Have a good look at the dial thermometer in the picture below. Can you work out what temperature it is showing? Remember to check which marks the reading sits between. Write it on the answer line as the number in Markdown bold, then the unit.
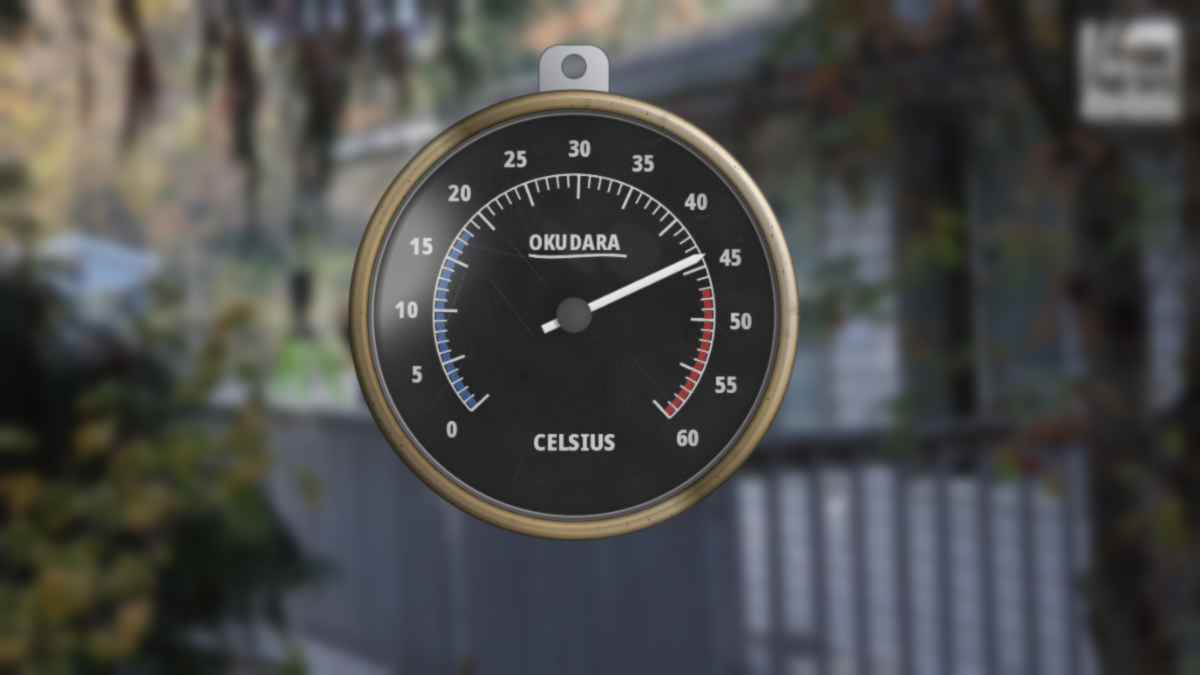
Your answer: **44** °C
